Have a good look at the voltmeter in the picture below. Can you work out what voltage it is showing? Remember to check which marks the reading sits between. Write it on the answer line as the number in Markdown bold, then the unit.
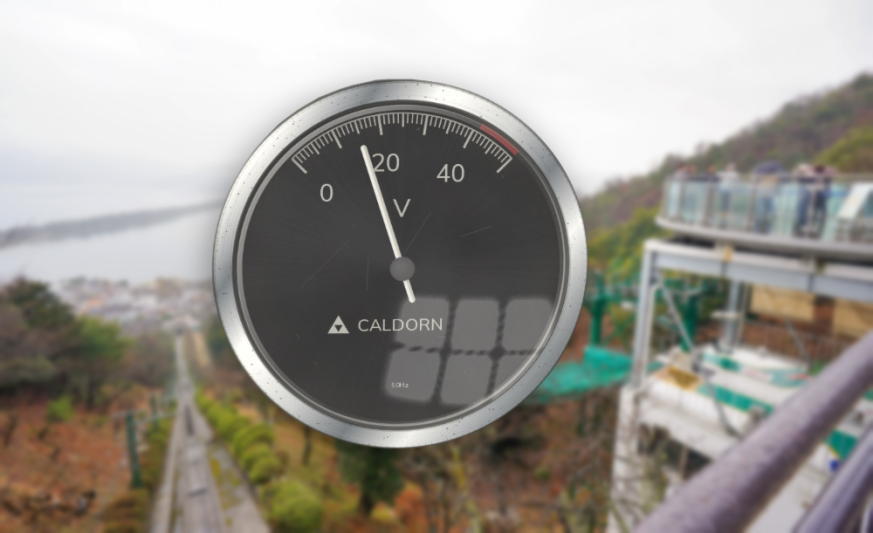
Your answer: **15** V
